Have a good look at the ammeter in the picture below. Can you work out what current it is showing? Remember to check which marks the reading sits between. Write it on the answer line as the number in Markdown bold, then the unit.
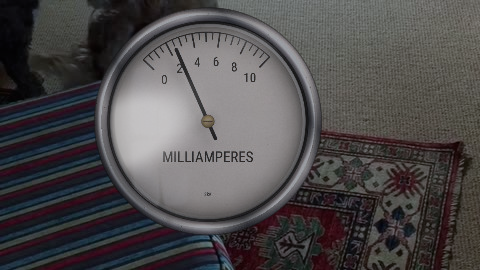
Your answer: **2.5** mA
